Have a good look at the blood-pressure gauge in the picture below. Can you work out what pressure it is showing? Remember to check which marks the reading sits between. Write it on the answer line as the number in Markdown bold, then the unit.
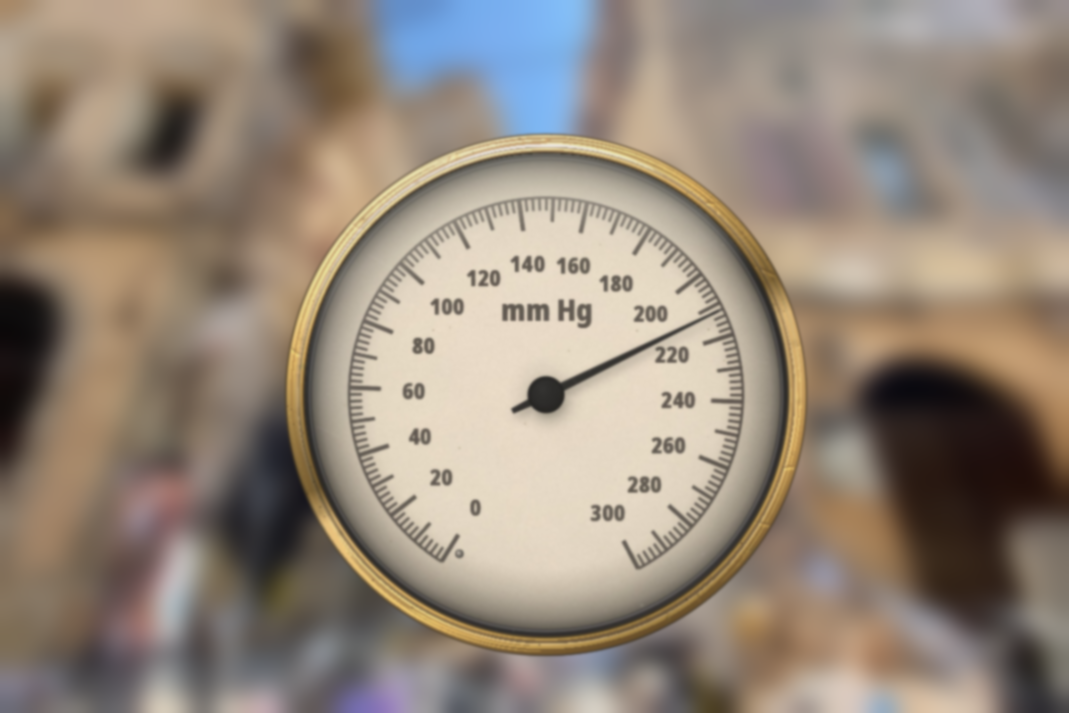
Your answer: **212** mmHg
